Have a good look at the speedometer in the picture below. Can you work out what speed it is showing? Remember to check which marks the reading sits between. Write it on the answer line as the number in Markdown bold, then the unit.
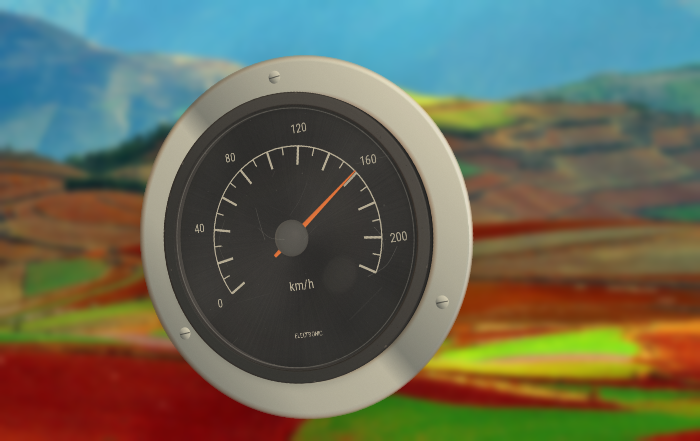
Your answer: **160** km/h
